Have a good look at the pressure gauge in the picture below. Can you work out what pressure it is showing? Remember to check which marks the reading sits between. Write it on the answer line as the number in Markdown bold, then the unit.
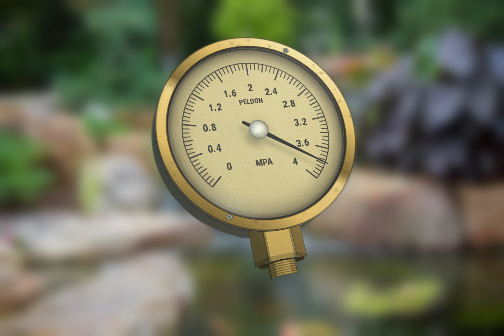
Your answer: **3.8** MPa
